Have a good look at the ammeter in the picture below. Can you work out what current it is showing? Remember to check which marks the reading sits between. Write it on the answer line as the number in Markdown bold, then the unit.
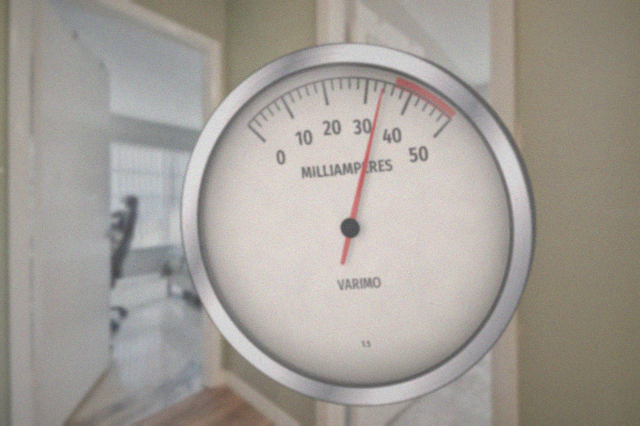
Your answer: **34** mA
